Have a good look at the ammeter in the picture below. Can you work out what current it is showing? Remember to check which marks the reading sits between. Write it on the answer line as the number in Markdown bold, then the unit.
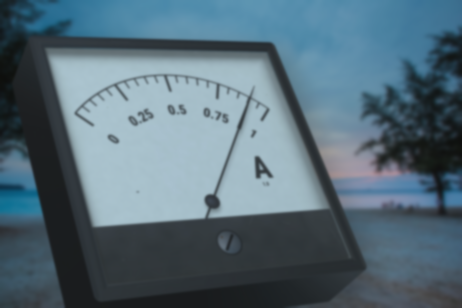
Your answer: **0.9** A
